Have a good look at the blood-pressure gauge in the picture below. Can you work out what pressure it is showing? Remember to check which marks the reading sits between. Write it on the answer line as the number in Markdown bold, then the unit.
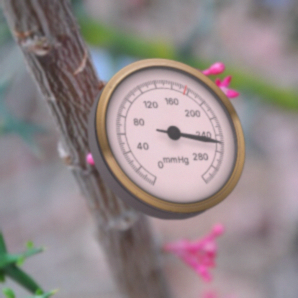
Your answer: **250** mmHg
